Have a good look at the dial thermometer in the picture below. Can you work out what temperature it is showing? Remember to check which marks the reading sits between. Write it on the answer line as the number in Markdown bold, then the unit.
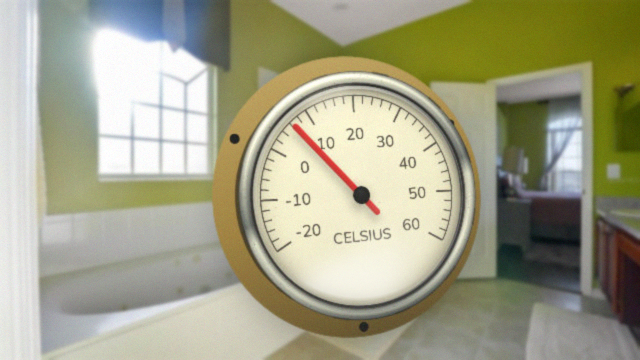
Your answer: **6** °C
